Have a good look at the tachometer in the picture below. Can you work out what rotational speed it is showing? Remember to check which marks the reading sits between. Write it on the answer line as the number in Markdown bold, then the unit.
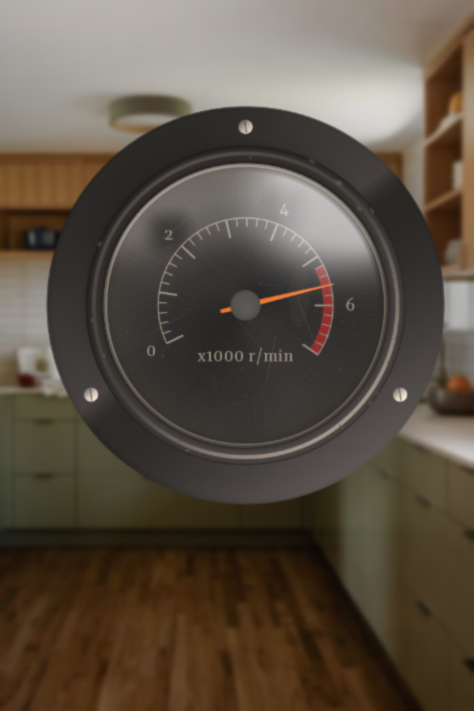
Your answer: **5600** rpm
